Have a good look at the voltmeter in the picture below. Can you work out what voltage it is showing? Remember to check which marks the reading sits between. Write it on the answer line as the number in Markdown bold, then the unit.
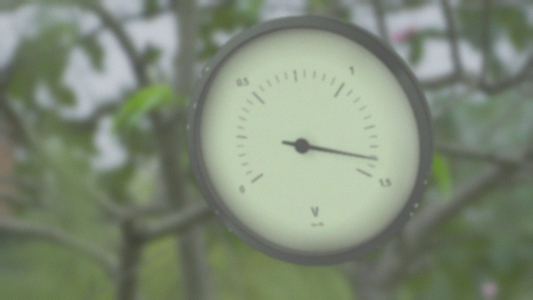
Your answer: **1.4** V
